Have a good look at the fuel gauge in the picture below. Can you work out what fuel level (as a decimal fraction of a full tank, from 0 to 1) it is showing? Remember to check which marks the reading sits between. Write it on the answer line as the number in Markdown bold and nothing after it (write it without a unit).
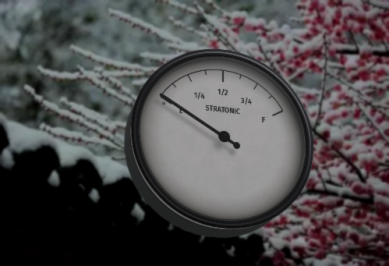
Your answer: **0**
